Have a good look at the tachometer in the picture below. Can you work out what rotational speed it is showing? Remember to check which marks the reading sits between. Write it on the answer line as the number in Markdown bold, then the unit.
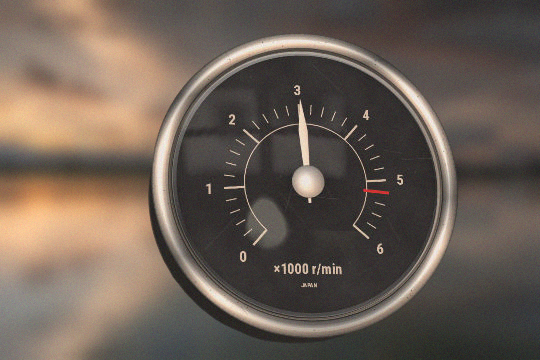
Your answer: **3000** rpm
